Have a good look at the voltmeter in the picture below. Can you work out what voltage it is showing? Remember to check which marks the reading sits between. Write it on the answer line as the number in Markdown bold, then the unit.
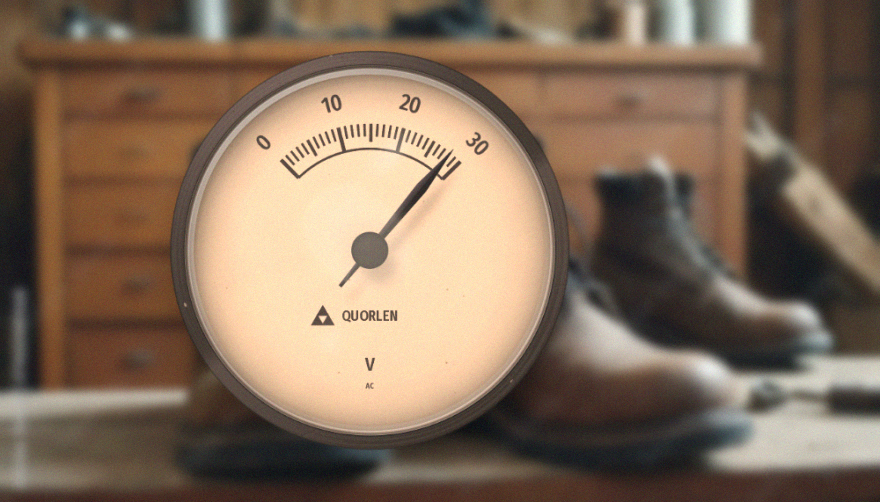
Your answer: **28** V
